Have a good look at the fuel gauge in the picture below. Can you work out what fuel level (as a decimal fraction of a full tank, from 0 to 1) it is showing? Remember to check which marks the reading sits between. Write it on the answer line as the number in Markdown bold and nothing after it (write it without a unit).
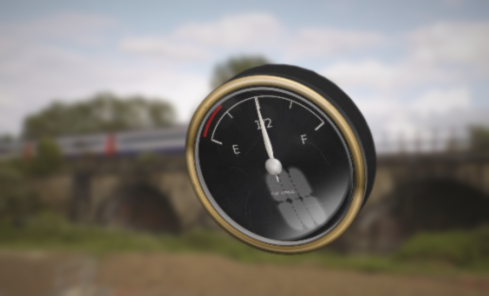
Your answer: **0.5**
